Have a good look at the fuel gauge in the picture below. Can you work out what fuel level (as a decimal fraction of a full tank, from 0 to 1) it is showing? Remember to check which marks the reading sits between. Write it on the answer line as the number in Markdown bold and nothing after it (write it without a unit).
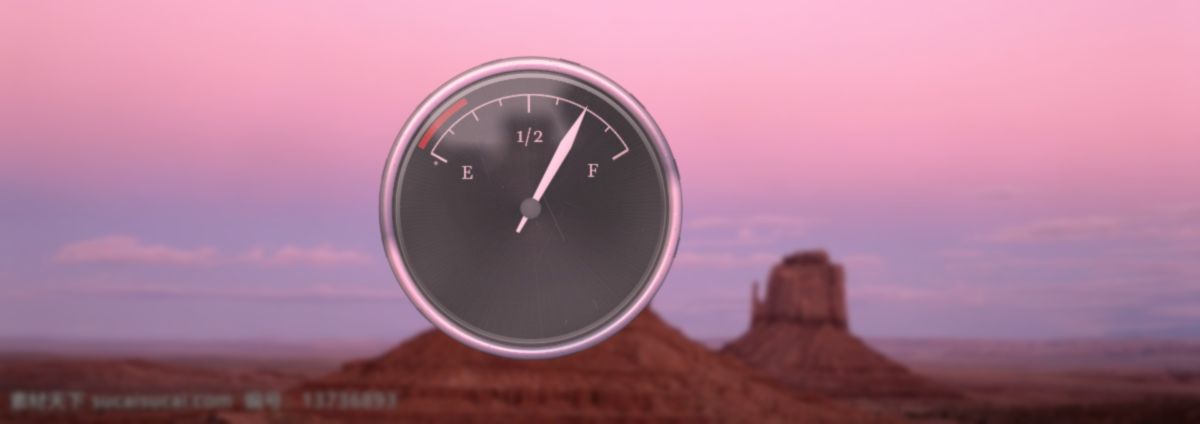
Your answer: **0.75**
